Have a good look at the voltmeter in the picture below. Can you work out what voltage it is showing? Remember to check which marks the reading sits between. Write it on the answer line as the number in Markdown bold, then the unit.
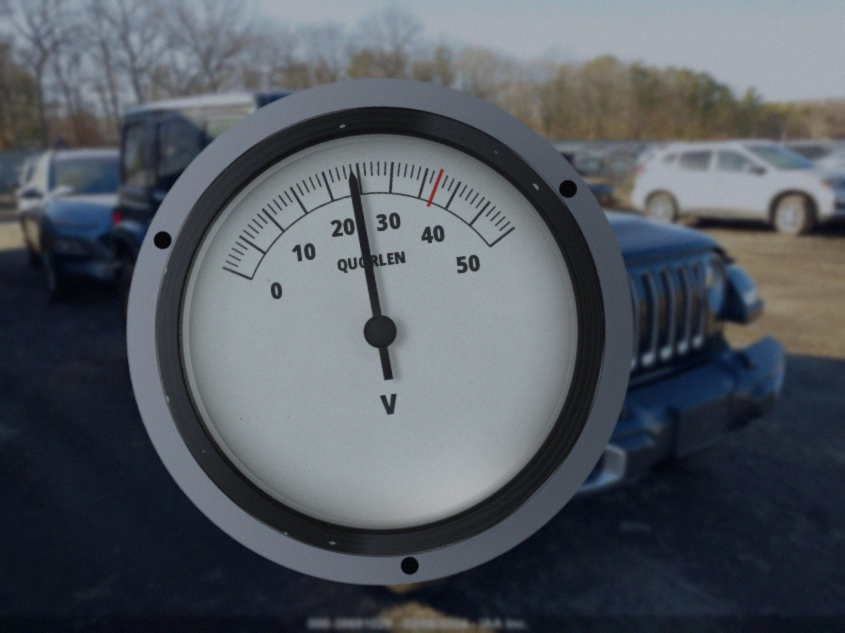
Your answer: **24** V
